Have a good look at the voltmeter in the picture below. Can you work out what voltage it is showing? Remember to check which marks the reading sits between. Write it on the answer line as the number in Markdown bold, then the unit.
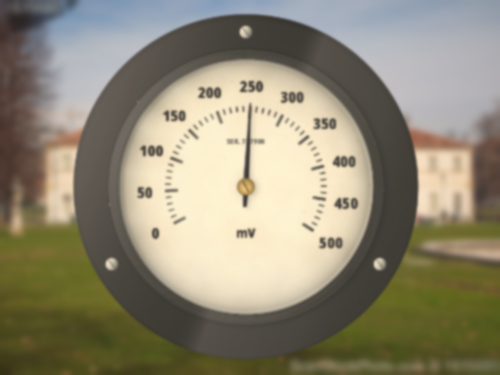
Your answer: **250** mV
